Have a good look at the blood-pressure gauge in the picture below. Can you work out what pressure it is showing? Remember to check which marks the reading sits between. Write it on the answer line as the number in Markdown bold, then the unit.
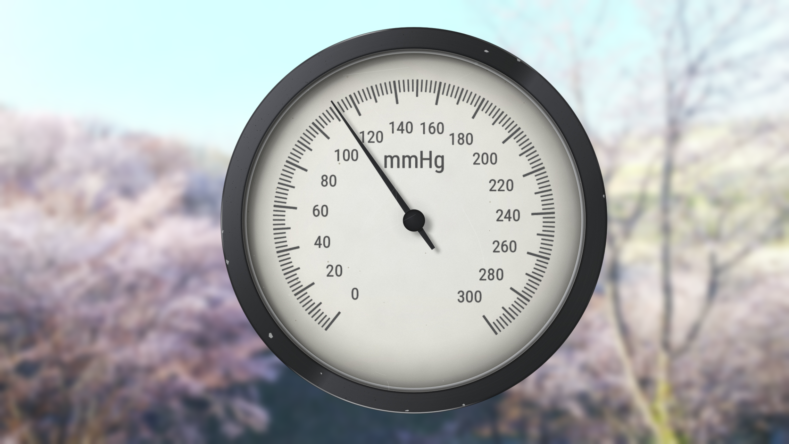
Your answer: **112** mmHg
